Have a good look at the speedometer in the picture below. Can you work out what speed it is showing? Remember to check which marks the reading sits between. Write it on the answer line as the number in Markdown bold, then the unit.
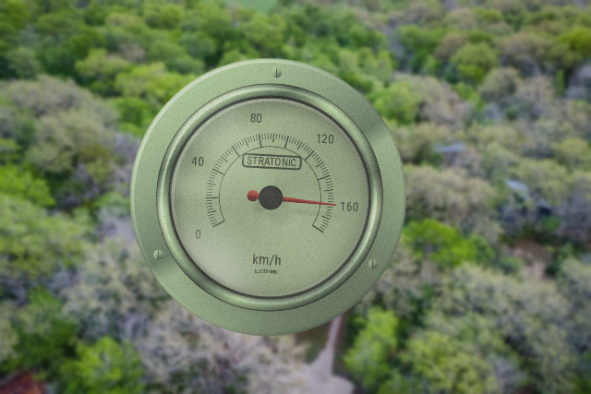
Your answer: **160** km/h
